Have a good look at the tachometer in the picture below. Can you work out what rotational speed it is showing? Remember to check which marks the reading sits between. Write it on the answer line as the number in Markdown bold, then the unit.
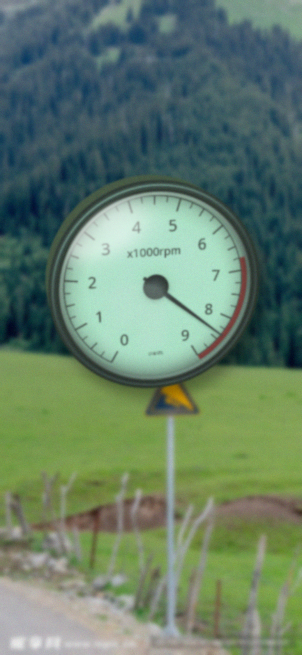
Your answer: **8375** rpm
